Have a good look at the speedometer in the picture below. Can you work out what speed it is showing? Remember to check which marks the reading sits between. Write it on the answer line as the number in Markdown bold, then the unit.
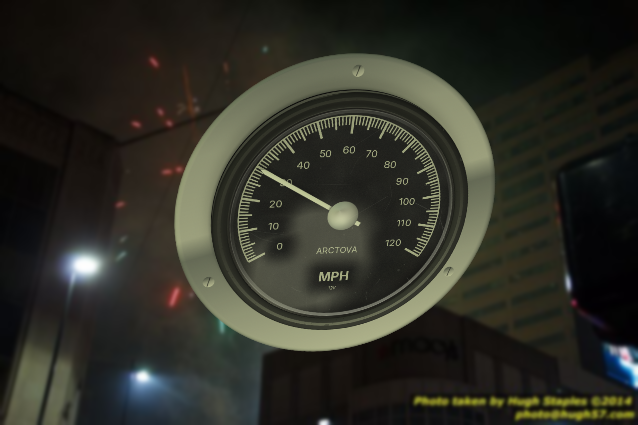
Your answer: **30** mph
